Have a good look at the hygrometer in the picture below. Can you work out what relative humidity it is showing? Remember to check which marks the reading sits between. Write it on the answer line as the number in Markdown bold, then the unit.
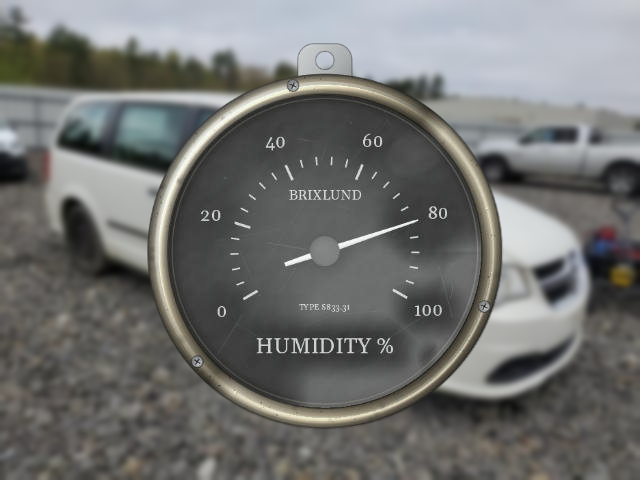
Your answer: **80** %
